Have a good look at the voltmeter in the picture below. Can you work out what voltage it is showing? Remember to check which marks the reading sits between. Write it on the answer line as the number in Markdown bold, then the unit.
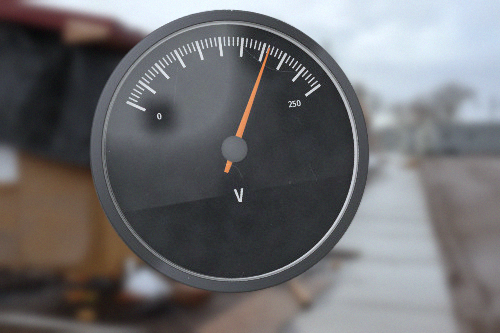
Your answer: **180** V
